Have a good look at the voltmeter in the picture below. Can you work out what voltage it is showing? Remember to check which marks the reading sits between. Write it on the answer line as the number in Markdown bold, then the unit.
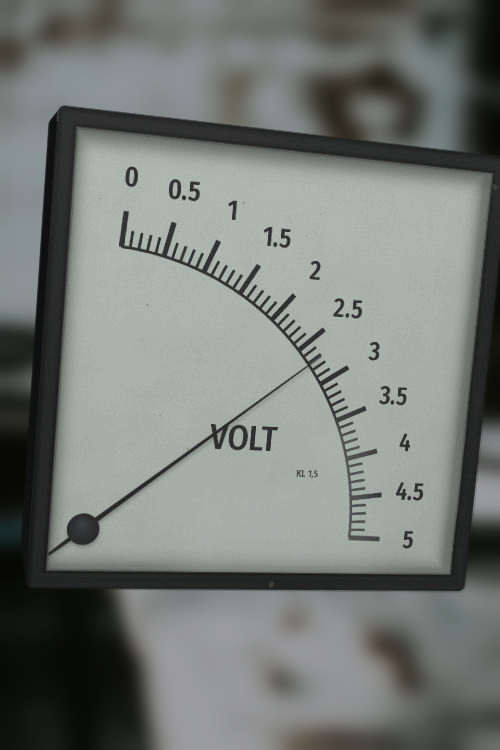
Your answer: **2.7** V
